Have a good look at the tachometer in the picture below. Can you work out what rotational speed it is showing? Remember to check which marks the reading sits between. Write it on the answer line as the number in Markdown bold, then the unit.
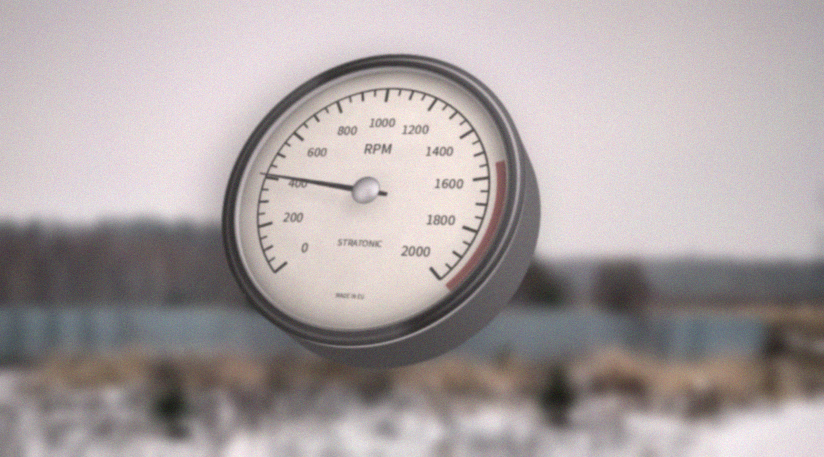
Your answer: **400** rpm
